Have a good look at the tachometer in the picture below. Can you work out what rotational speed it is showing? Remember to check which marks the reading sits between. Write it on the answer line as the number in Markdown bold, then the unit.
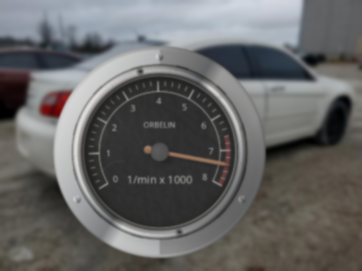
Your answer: **7400** rpm
